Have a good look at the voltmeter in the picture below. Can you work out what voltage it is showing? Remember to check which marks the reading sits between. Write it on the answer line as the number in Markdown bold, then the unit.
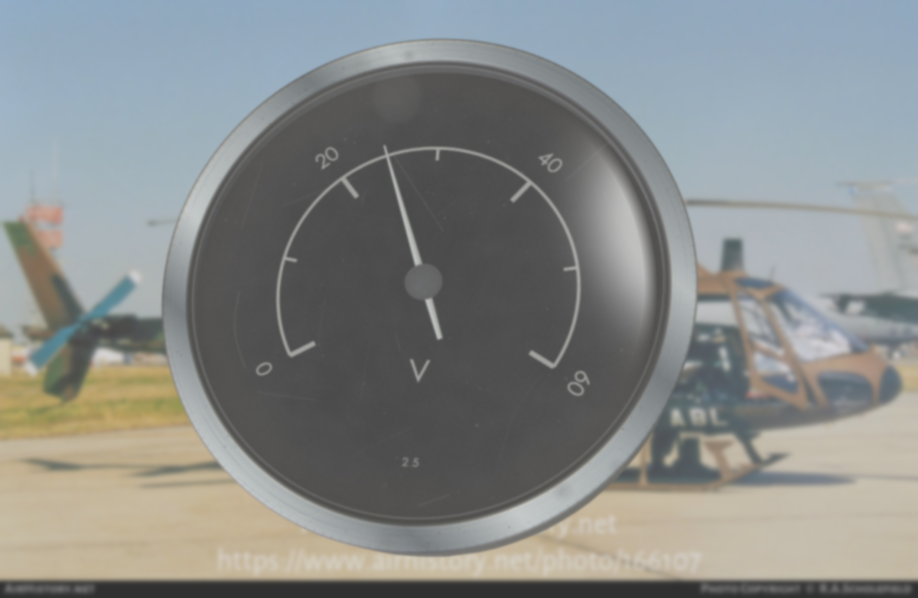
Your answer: **25** V
